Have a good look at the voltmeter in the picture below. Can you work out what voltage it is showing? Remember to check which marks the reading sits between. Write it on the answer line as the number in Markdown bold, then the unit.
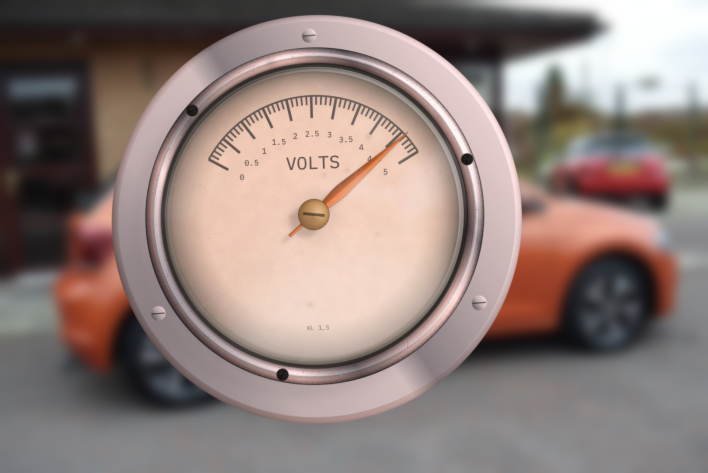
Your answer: **4.6** V
